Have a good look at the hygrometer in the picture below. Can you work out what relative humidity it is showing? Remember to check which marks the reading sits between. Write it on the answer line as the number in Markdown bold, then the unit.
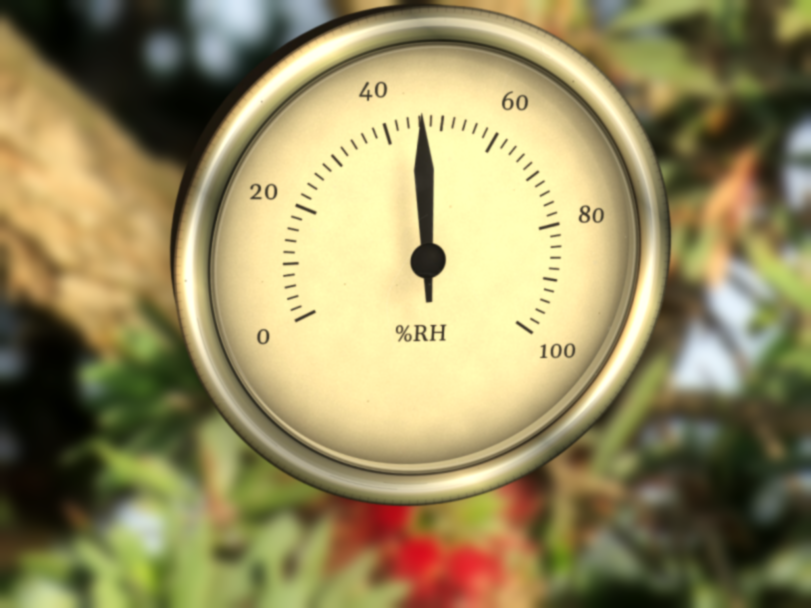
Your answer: **46** %
